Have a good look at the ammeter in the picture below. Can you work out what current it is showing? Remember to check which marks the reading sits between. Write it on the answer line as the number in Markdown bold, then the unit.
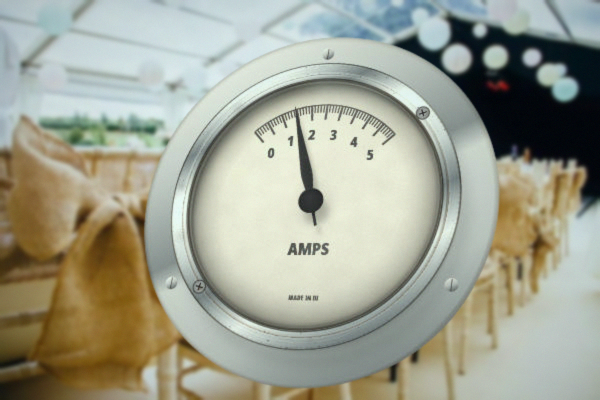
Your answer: **1.5** A
